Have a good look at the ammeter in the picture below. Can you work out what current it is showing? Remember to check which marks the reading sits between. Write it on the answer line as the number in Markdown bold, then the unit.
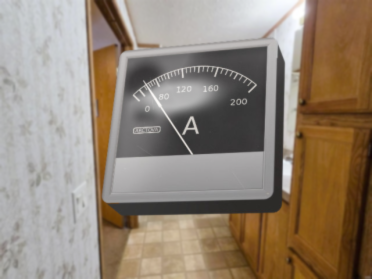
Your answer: **60** A
